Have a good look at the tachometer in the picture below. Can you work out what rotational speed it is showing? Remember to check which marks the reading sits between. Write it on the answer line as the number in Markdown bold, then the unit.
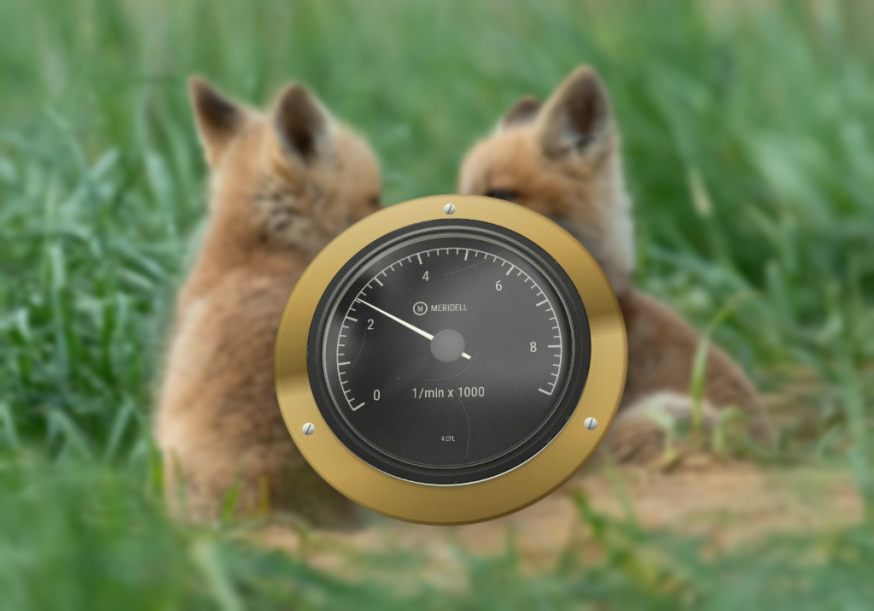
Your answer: **2400** rpm
